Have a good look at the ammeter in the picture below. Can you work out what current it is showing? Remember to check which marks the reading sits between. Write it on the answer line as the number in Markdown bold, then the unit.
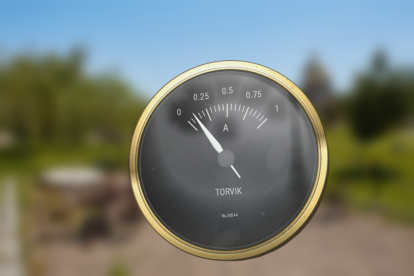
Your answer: **0.1** A
